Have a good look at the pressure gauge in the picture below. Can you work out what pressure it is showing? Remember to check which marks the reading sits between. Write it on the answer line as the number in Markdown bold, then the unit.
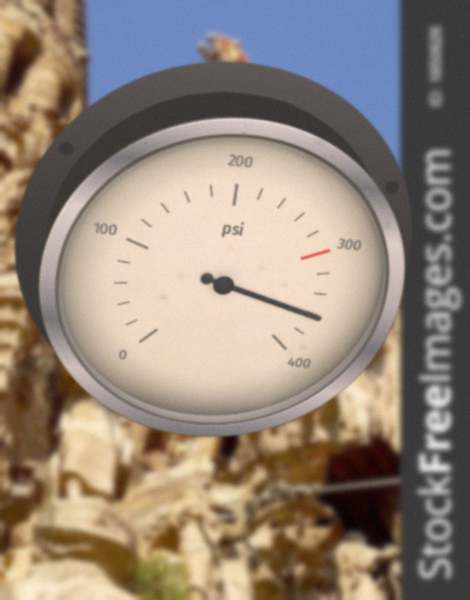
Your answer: **360** psi
